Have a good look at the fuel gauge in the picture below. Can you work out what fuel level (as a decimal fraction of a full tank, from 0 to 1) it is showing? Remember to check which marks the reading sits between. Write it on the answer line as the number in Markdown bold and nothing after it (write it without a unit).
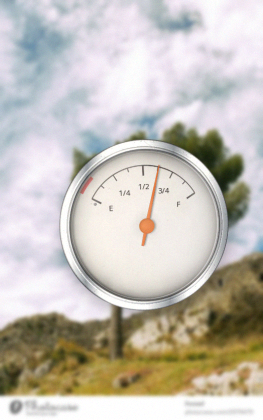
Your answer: **0.625**
